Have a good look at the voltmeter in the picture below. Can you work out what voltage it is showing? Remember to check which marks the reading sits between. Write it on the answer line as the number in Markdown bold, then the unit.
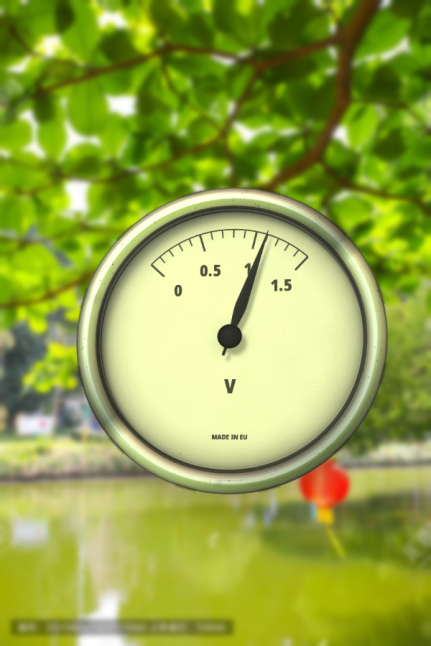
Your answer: **1.1** V
